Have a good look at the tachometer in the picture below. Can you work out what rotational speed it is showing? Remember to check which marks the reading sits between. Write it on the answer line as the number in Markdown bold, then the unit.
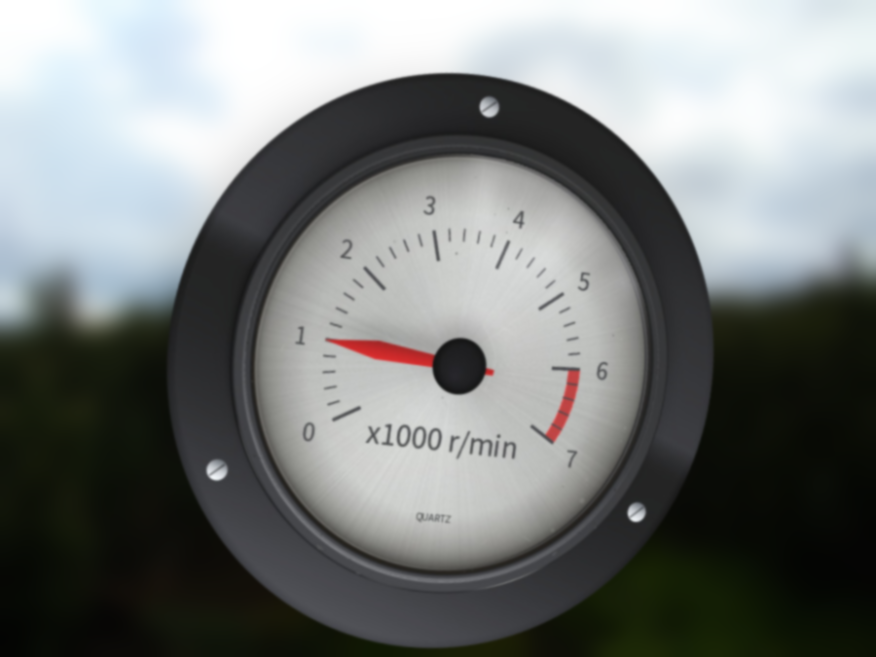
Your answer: **1000** rpm
